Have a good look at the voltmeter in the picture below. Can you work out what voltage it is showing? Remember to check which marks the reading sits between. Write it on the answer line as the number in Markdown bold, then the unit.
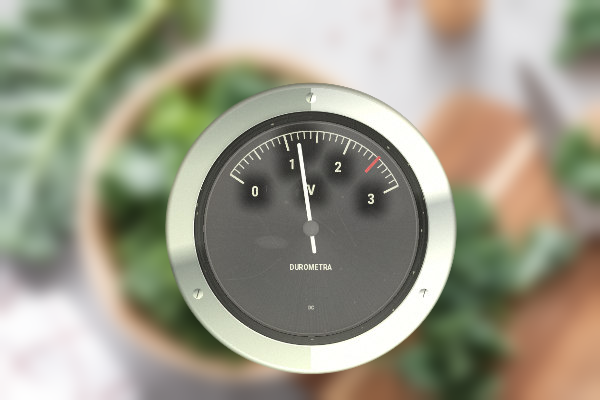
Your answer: **1.2** V
